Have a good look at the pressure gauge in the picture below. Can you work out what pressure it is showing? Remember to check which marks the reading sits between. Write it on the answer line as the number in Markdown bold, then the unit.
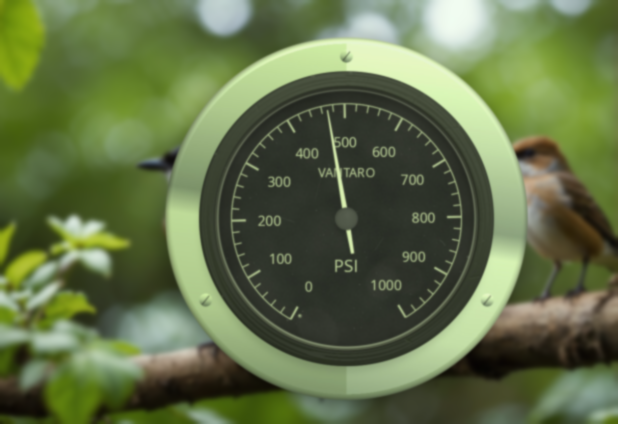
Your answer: **470** psi
